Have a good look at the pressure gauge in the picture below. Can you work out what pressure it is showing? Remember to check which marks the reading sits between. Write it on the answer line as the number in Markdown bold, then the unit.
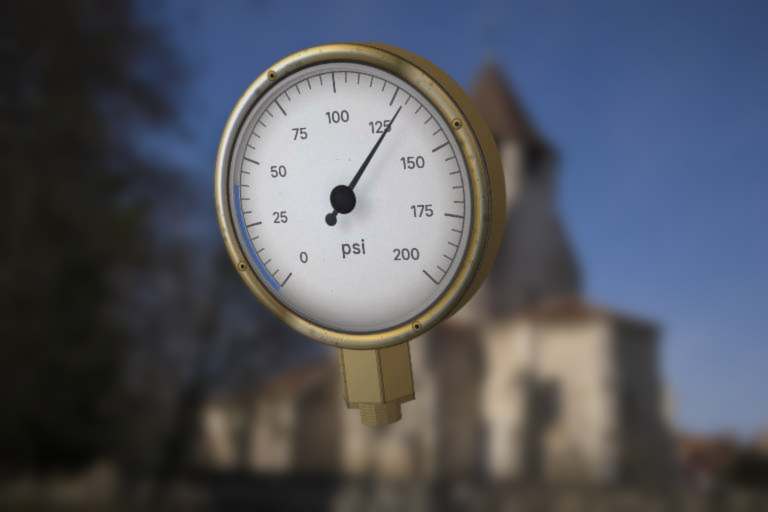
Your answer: **130** psi
